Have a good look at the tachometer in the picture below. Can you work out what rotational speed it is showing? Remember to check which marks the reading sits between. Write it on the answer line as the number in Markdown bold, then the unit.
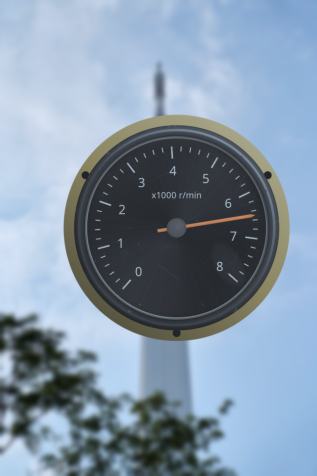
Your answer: **6500** rpm
